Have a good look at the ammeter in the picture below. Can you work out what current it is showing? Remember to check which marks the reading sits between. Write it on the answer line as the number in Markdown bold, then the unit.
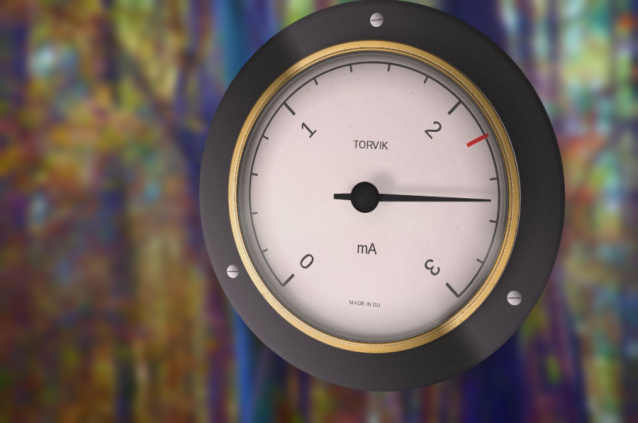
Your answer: **2.5** mA
